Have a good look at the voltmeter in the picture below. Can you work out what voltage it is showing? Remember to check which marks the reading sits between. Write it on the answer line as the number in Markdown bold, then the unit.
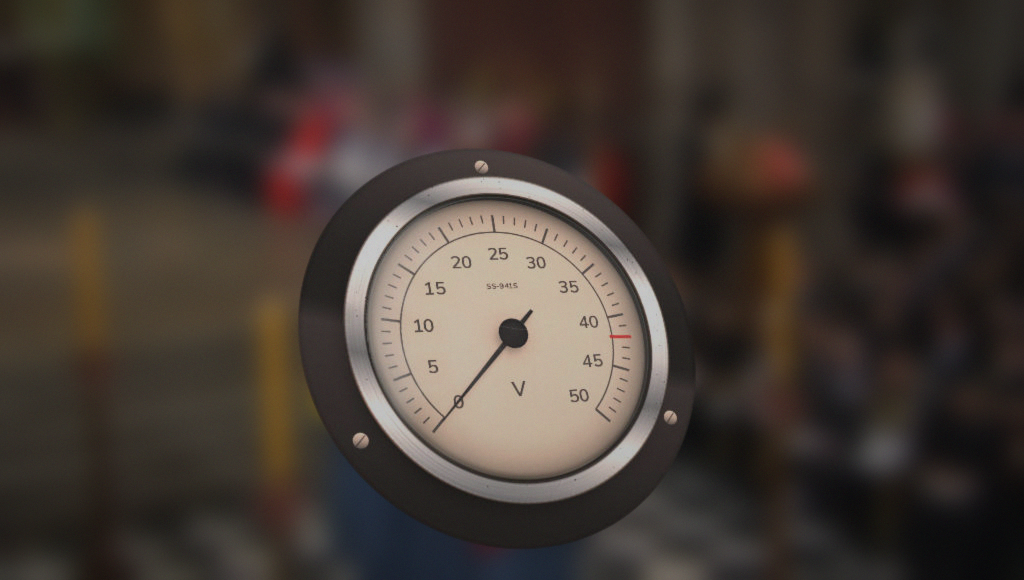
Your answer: **0** V
